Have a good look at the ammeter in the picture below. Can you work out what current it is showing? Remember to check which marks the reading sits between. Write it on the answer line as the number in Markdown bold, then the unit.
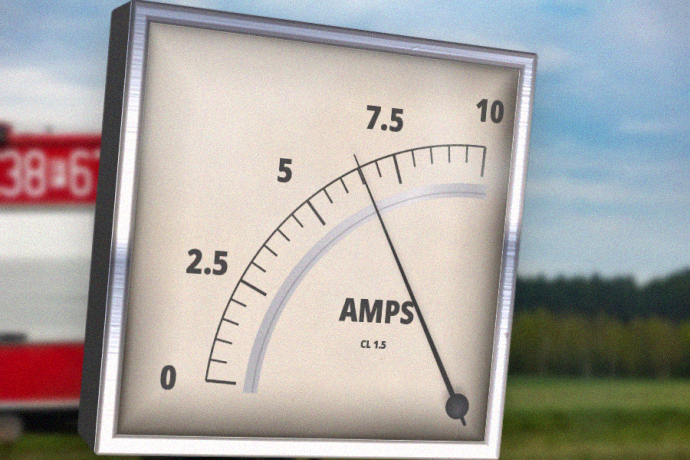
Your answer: **6.5** A
